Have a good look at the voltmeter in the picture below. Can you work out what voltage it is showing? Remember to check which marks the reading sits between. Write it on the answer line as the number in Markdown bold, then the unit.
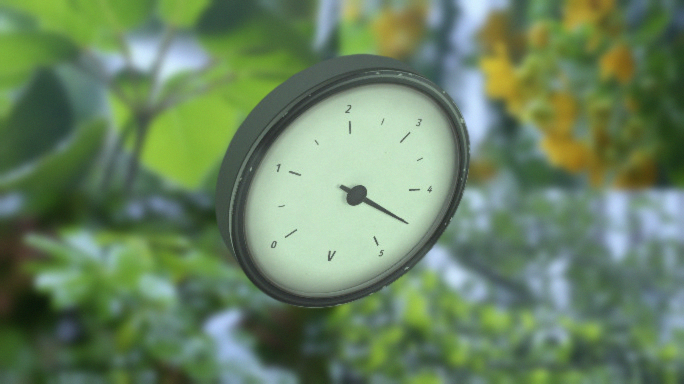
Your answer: **4.5** V
